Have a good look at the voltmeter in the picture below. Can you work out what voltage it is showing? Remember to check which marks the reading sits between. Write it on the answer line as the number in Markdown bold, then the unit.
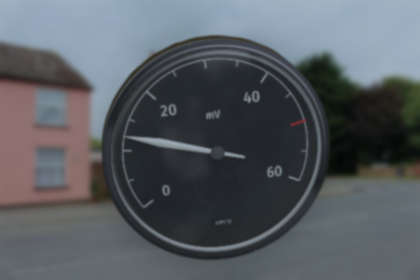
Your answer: **12.5** mV
